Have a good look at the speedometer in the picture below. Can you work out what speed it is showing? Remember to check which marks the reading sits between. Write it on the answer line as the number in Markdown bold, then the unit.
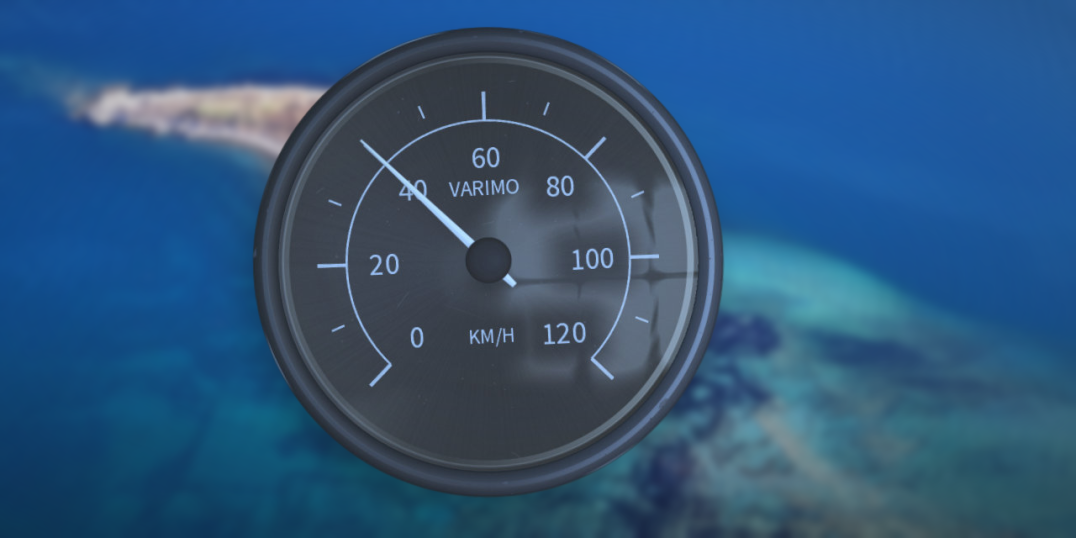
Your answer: **40** km/h
